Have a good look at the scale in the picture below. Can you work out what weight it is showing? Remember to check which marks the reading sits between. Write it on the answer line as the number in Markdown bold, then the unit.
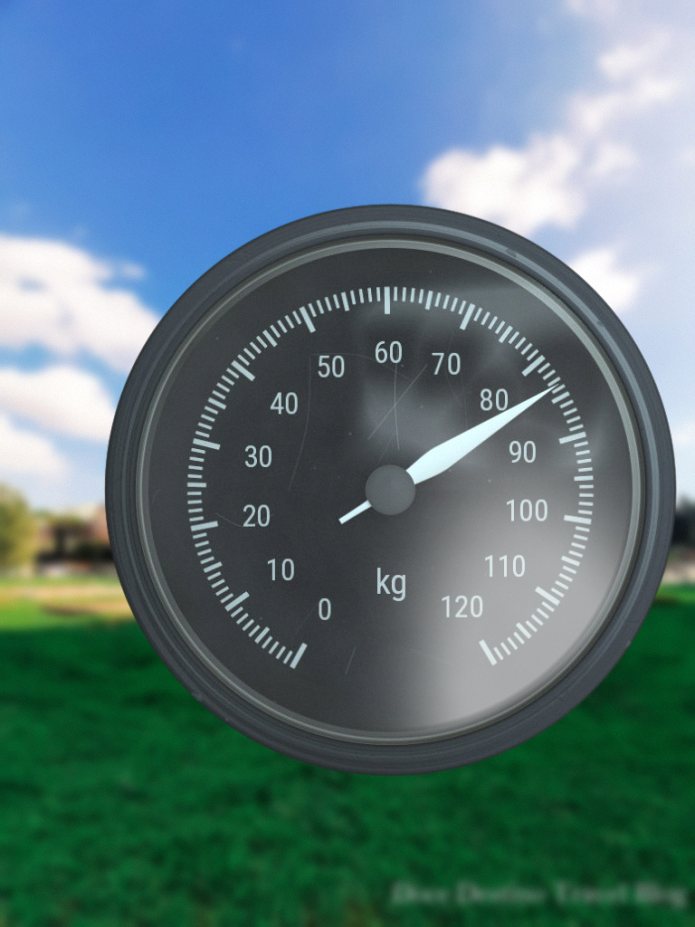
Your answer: **83.5** kg
